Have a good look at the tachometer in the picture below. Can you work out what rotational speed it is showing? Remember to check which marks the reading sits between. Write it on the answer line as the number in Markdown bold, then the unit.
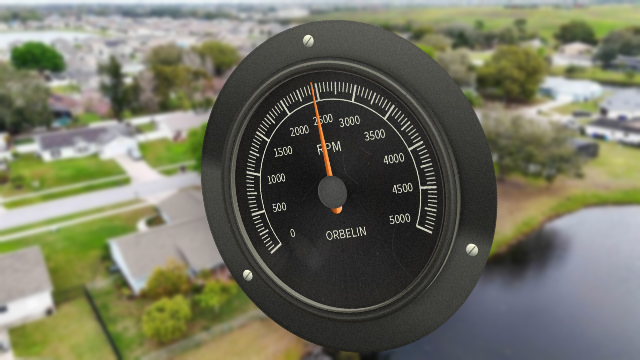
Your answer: **2500** rpm
